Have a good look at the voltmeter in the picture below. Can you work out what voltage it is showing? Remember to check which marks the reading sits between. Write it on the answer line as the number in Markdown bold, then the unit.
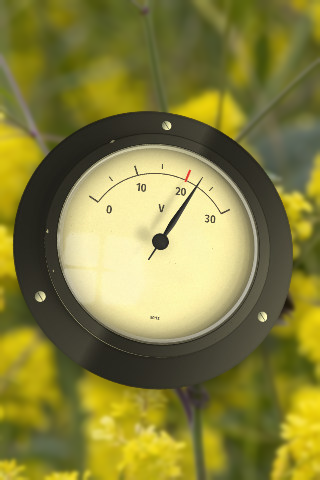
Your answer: **22.5** V
